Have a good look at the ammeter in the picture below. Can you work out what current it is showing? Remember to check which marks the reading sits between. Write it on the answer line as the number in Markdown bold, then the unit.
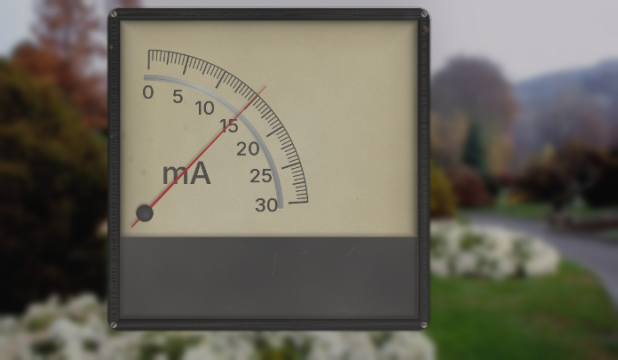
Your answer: **15** mA
